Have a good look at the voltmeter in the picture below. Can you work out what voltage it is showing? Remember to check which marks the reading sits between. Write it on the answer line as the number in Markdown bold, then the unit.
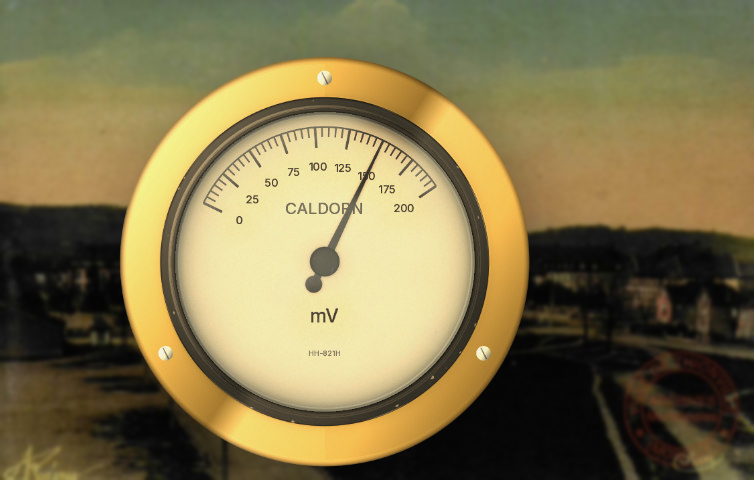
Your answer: **150** mV
